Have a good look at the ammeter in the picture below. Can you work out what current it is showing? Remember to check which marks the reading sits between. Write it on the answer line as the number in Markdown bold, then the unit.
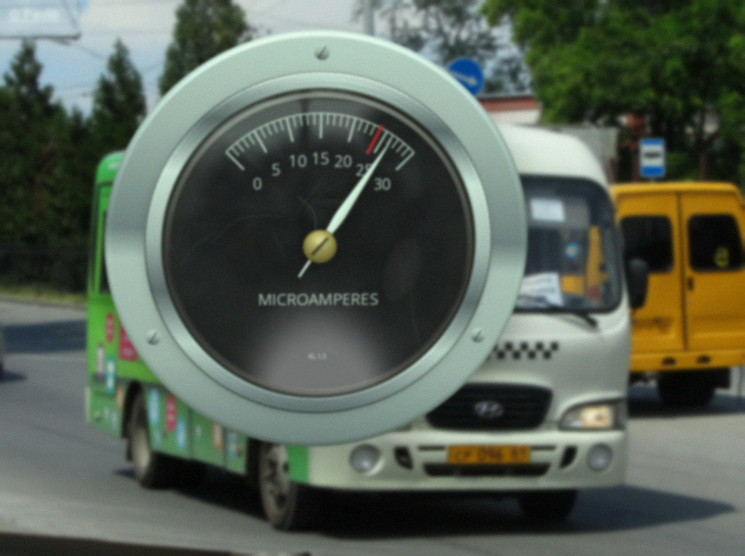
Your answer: **26** µA
